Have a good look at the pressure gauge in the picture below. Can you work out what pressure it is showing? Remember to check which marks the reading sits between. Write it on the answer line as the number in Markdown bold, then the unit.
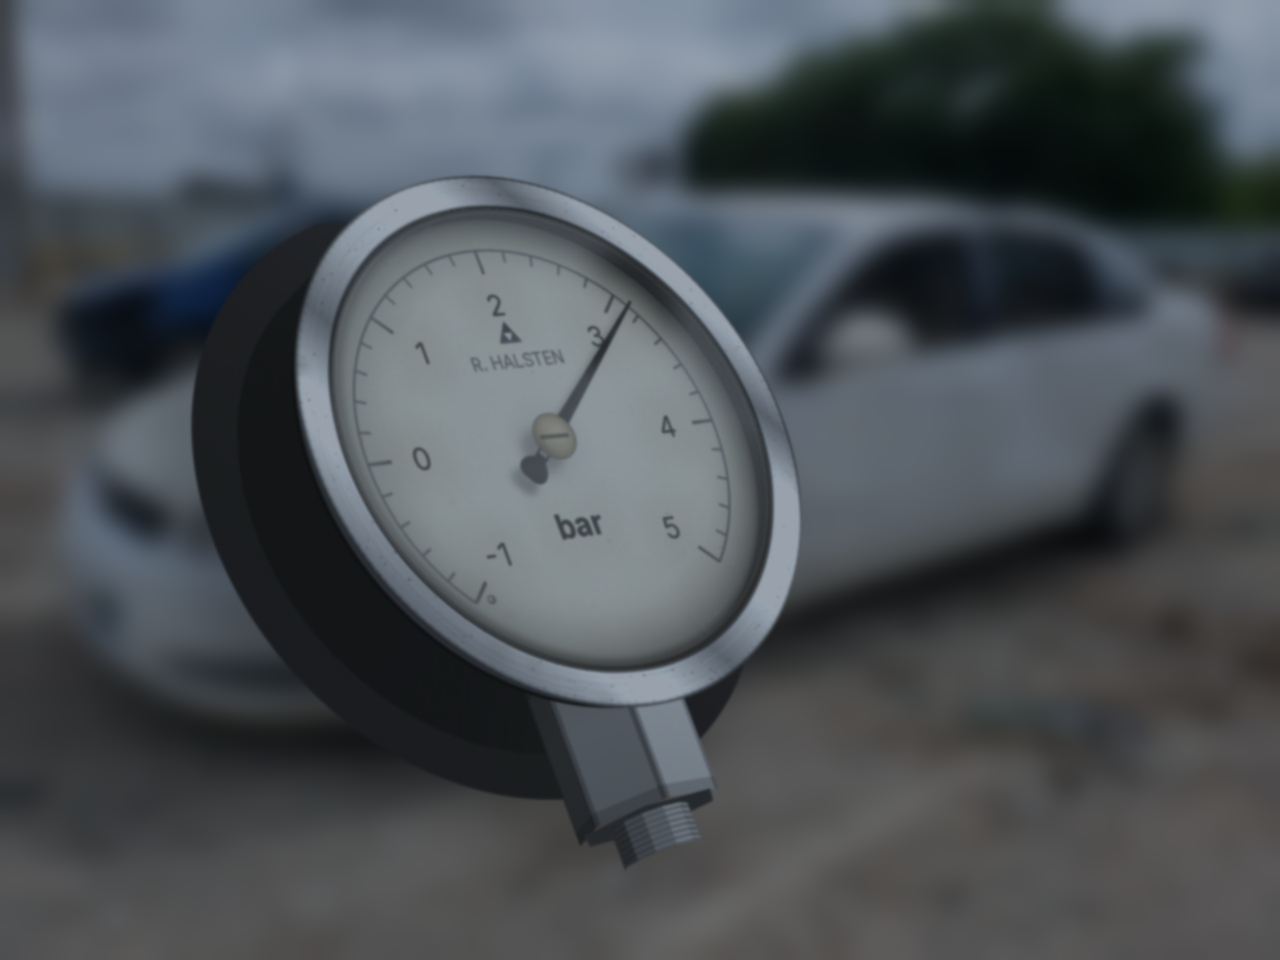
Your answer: **3.1** bar
